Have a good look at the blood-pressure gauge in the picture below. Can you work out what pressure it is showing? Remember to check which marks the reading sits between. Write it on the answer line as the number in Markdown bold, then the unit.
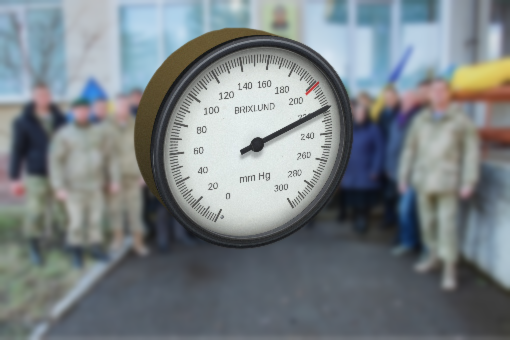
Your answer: **220** mmHg
